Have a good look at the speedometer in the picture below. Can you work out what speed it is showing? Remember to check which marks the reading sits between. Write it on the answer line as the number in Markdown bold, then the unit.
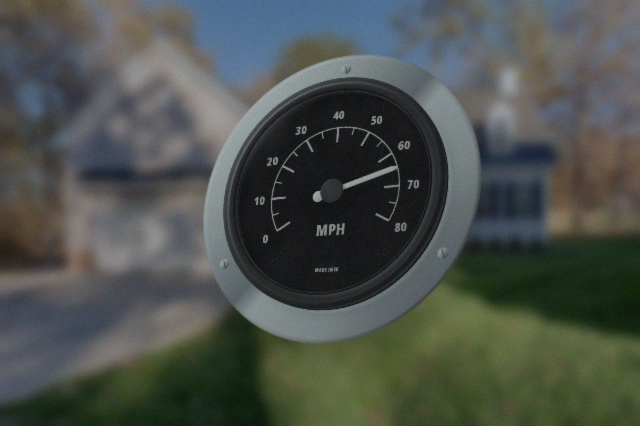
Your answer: **65** mph
